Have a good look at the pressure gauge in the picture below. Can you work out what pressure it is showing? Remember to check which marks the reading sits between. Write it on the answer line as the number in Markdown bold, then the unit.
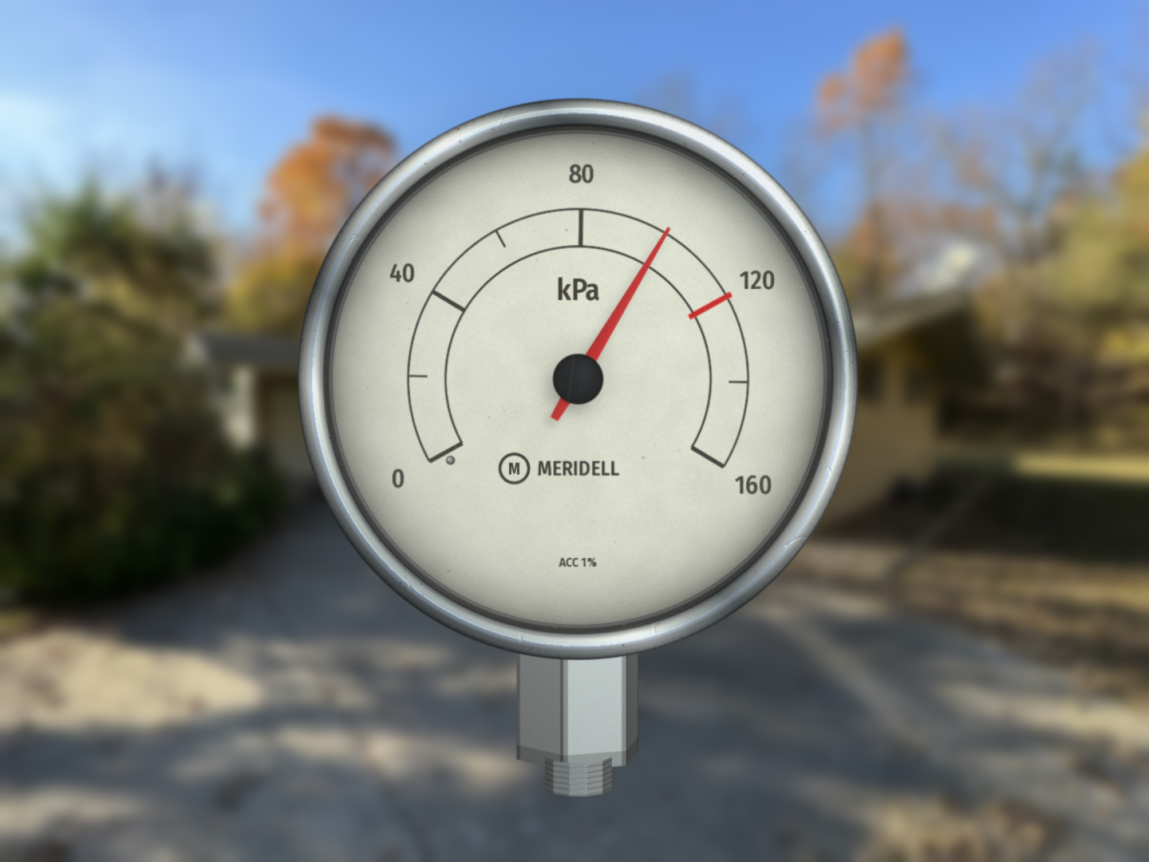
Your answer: **100** kPa
